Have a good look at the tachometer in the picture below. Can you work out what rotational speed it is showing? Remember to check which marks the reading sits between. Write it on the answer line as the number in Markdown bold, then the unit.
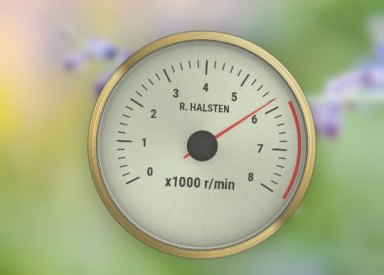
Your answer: **5800** rpm
